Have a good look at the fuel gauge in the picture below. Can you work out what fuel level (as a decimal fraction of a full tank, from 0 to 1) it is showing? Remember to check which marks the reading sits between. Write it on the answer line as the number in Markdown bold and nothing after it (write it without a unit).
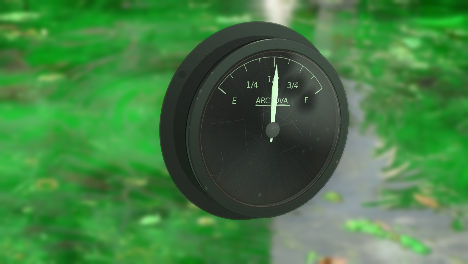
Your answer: **0.5**
